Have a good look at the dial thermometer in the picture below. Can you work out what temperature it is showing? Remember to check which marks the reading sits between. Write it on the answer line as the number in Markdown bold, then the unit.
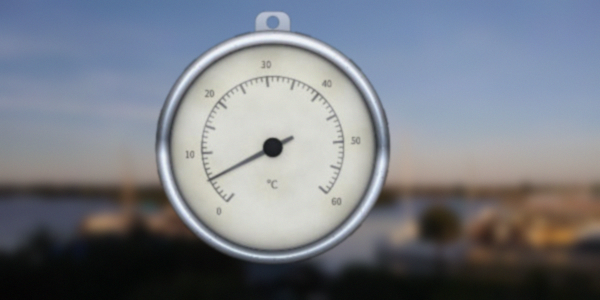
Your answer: **5** °C
